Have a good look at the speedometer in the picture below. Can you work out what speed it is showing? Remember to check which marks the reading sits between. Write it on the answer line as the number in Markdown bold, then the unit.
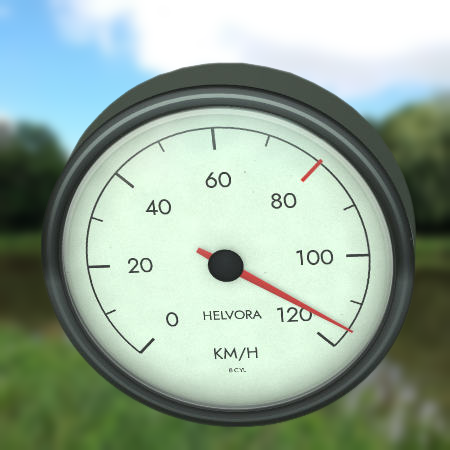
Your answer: **115** km/h
